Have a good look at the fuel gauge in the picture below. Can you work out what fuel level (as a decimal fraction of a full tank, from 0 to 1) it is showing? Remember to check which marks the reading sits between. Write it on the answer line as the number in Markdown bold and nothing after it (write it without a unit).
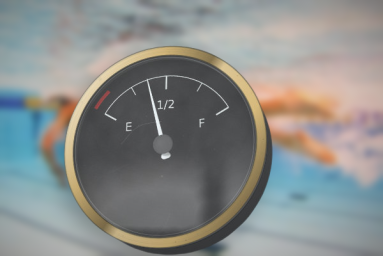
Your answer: **0.375**
